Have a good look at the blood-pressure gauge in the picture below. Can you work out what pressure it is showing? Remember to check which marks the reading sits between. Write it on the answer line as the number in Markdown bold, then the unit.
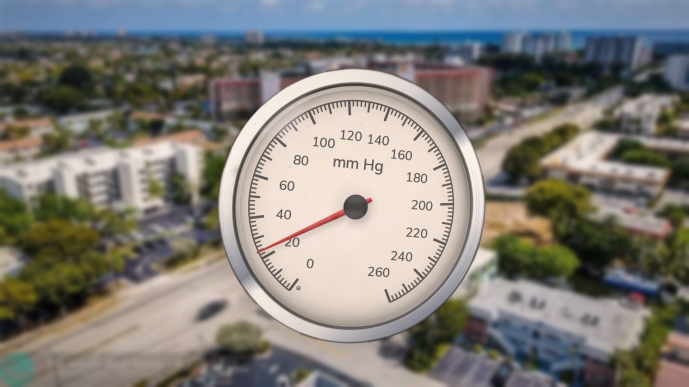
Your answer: **24** mmHg
